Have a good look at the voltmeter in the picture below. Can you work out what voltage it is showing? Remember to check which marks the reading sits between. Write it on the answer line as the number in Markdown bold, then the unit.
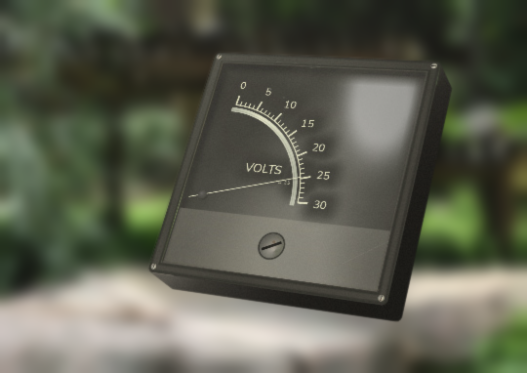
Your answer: **25** V
